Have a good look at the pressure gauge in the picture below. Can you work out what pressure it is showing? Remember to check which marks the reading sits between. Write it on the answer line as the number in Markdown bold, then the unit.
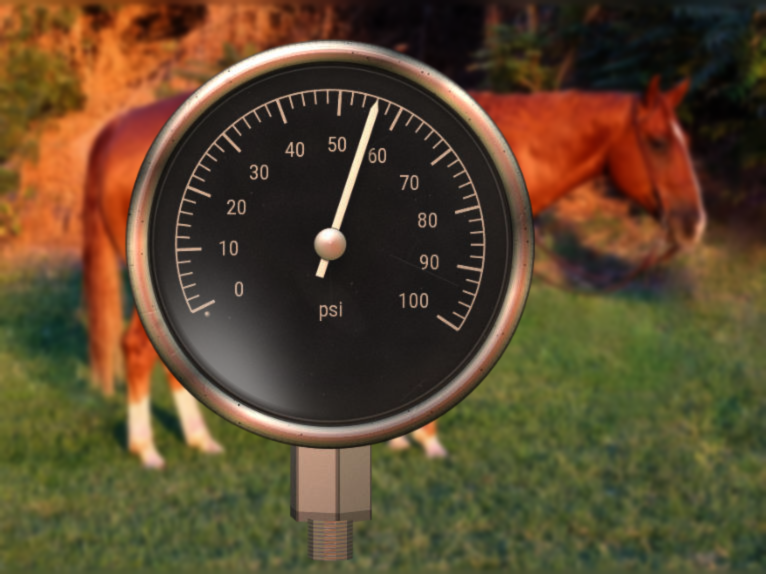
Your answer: **56** psi
